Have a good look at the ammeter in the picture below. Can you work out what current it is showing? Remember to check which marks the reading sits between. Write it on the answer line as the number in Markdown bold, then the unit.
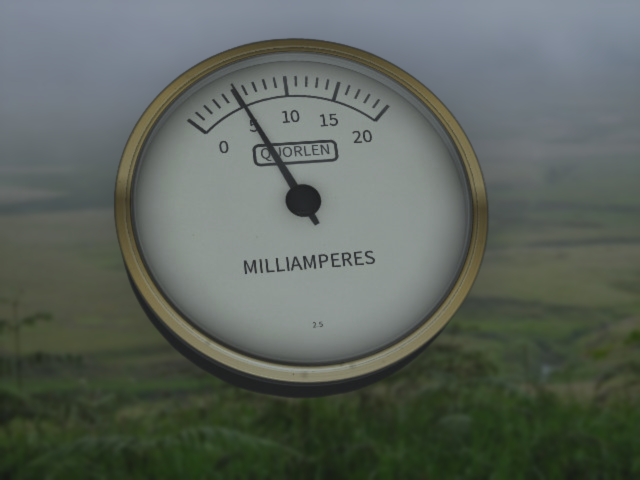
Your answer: **5** mA
